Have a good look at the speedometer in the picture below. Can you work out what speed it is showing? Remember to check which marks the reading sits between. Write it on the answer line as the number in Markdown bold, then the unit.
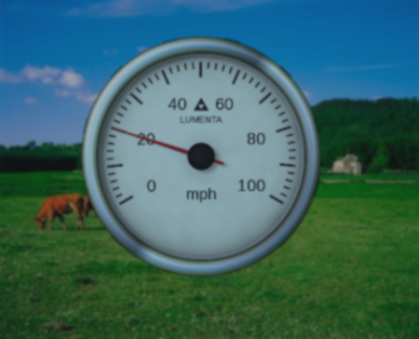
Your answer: **20** mph
